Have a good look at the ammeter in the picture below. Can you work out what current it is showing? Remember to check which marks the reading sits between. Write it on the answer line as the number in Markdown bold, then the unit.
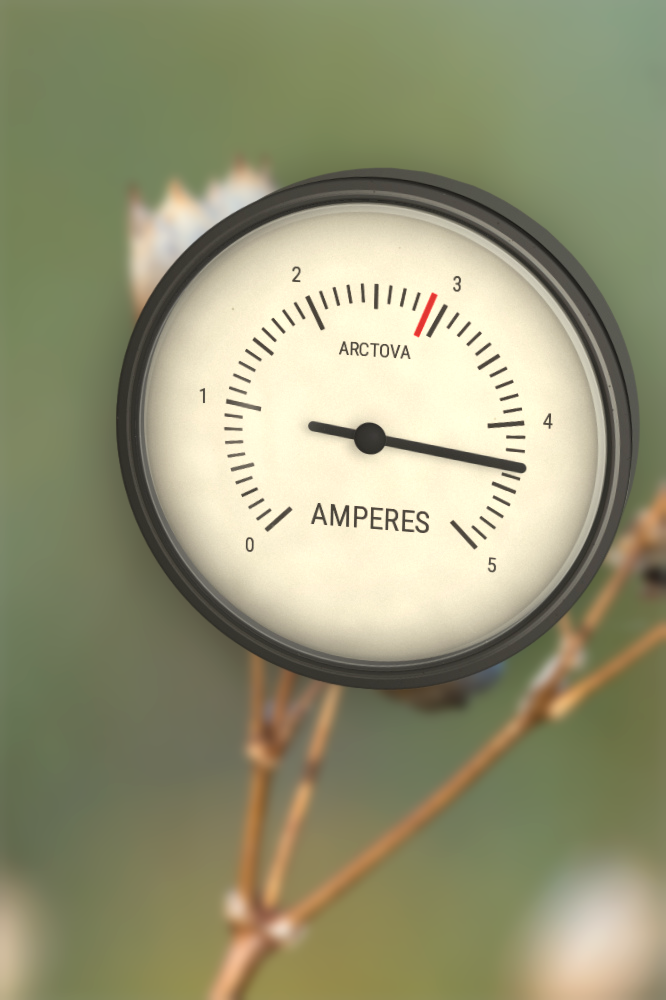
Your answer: **4.3** A
